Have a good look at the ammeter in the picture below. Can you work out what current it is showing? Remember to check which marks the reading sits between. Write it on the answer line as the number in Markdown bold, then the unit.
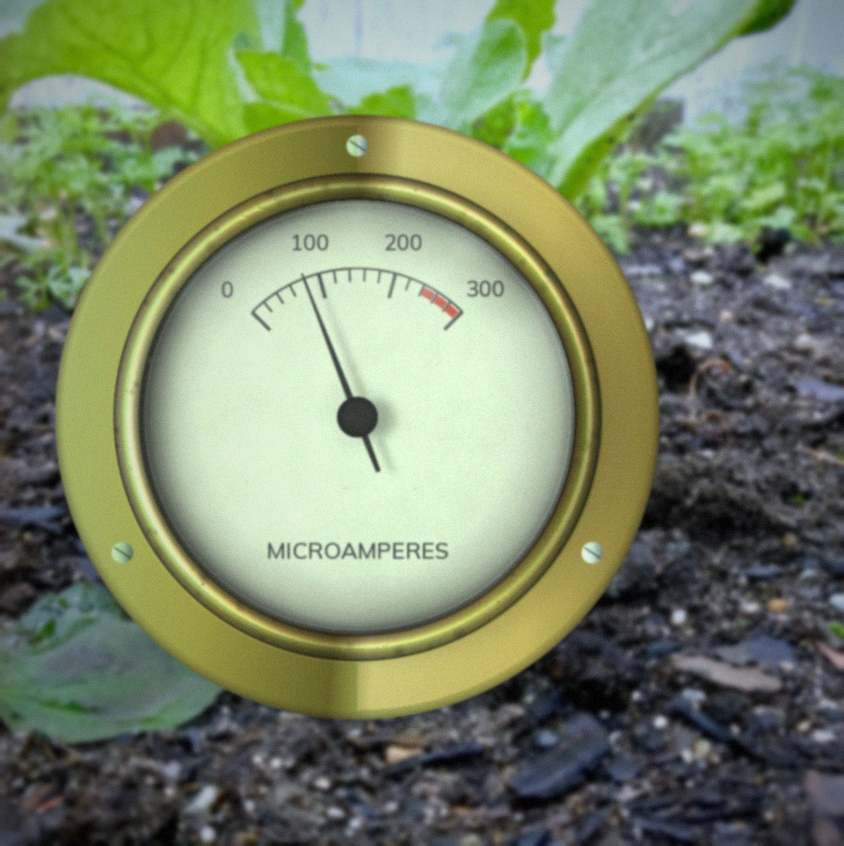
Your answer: **80** µA
